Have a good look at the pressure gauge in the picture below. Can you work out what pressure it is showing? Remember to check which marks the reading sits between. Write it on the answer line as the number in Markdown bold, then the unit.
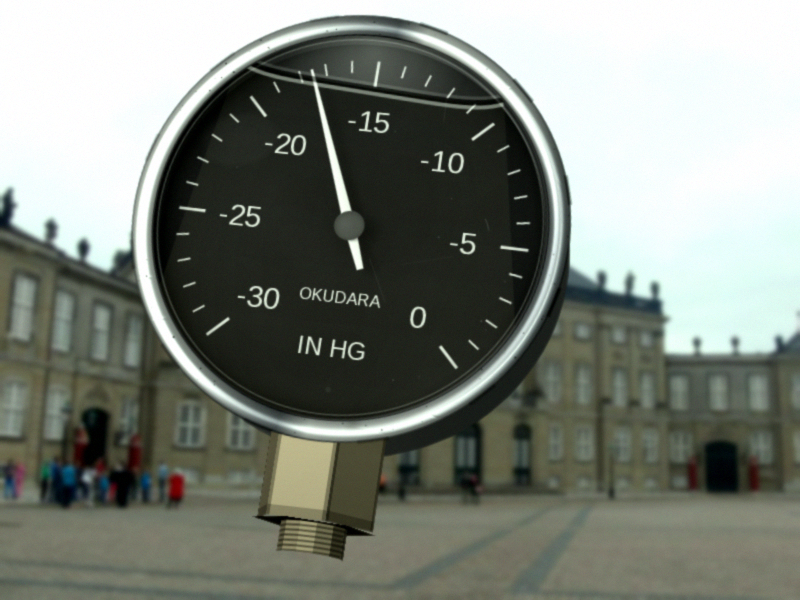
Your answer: **-17.5** inHg
